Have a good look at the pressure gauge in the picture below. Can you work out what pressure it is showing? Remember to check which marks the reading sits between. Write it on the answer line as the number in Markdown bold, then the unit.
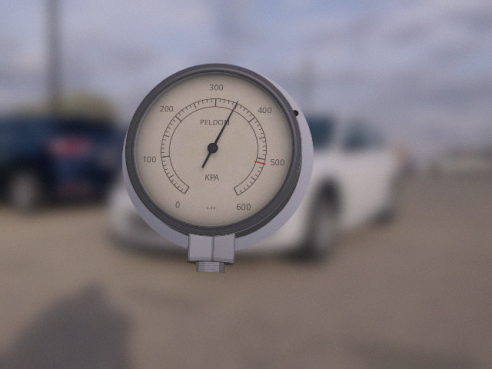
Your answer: **350** kPa
